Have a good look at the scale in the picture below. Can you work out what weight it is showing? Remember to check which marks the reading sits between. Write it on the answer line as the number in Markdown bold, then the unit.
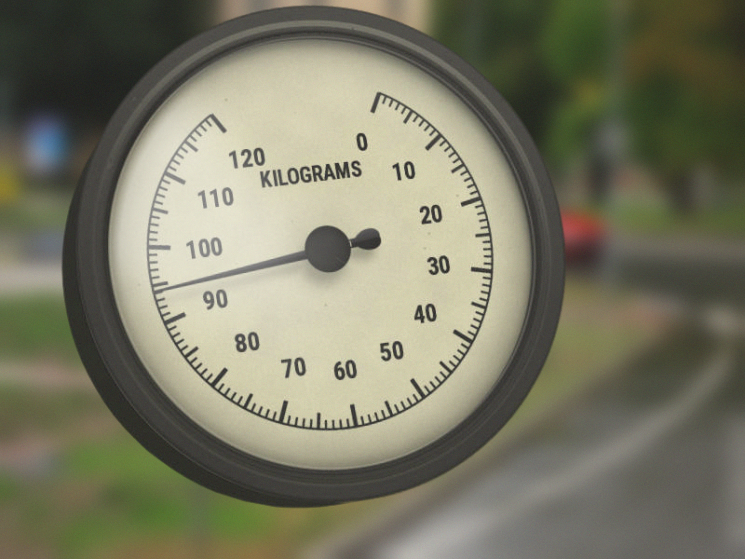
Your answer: **94** kg
